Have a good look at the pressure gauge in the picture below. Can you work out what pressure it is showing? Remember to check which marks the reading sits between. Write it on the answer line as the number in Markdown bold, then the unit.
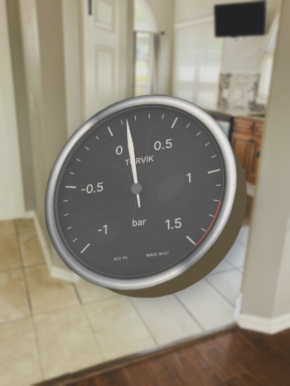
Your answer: **0.15** bar
